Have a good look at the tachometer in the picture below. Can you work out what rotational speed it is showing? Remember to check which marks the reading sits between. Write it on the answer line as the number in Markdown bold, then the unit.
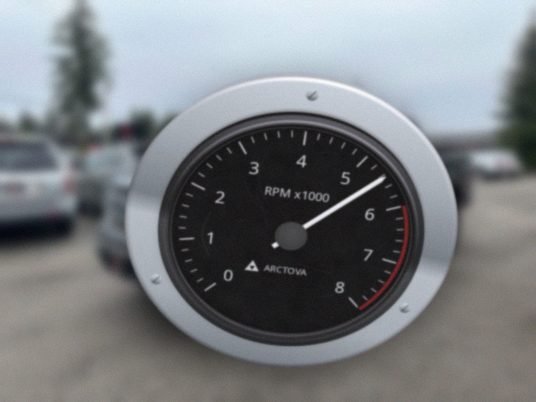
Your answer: **5400** rpm
